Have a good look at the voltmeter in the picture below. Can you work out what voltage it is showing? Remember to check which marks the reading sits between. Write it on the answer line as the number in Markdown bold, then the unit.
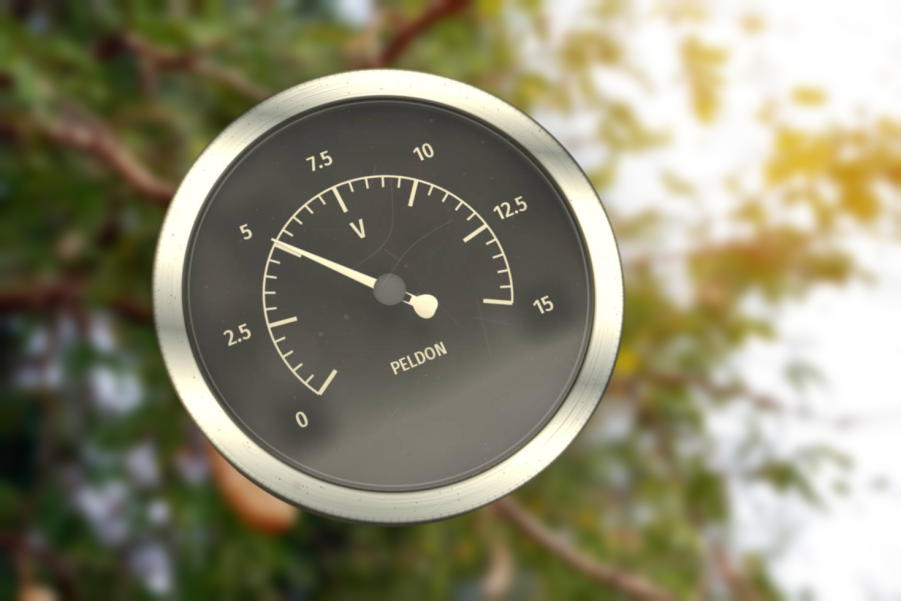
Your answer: **5** V
